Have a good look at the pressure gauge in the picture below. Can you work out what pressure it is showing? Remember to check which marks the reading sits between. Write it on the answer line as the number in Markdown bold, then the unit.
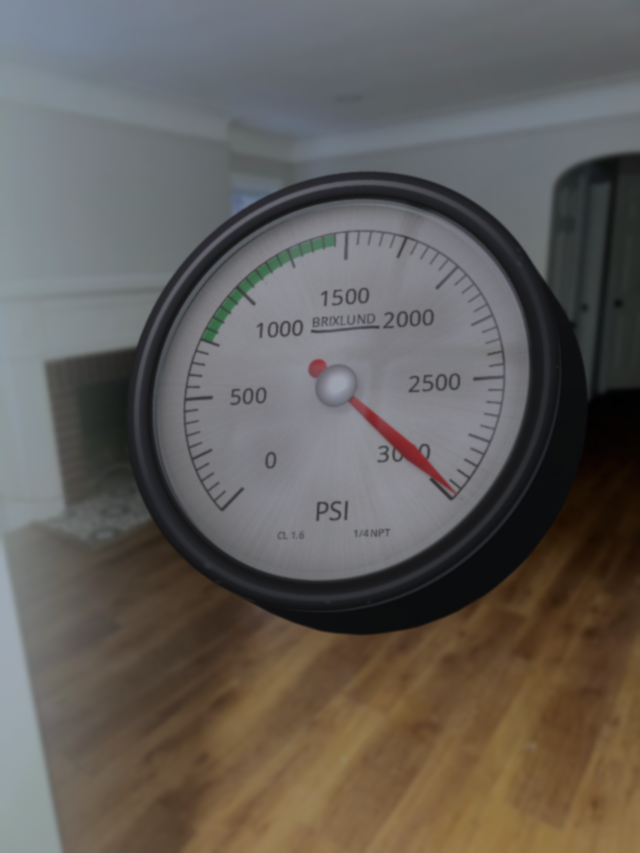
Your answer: **2975** psi
